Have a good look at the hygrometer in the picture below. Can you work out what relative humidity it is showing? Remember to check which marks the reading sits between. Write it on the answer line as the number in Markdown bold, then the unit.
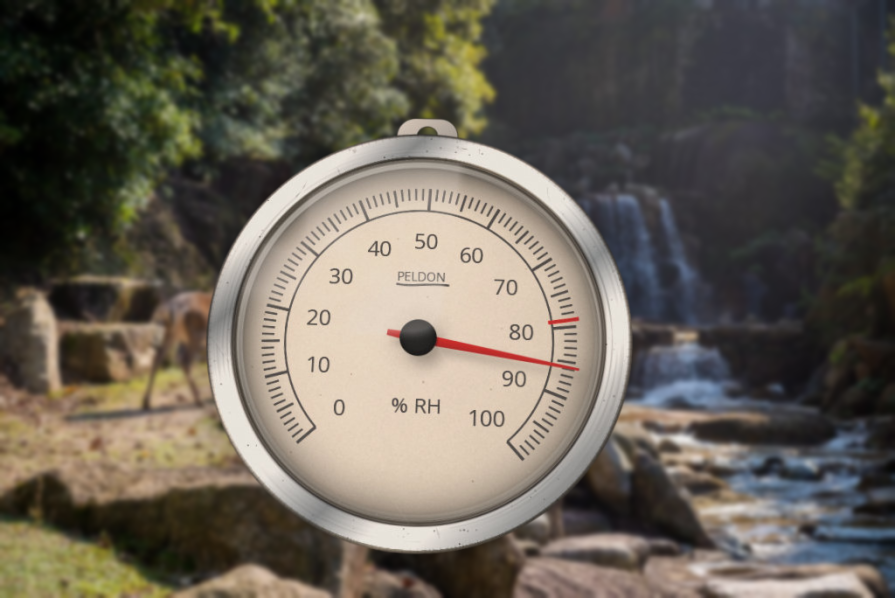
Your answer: **86** %
